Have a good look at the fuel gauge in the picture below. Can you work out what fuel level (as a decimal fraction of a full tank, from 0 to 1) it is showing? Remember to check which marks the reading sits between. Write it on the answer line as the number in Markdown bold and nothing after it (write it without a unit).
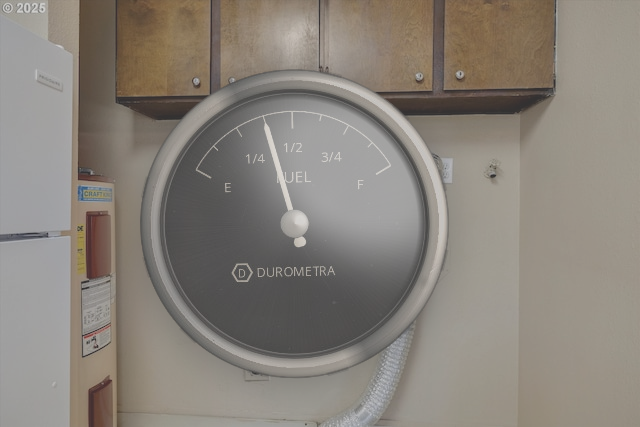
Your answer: **0.375**
